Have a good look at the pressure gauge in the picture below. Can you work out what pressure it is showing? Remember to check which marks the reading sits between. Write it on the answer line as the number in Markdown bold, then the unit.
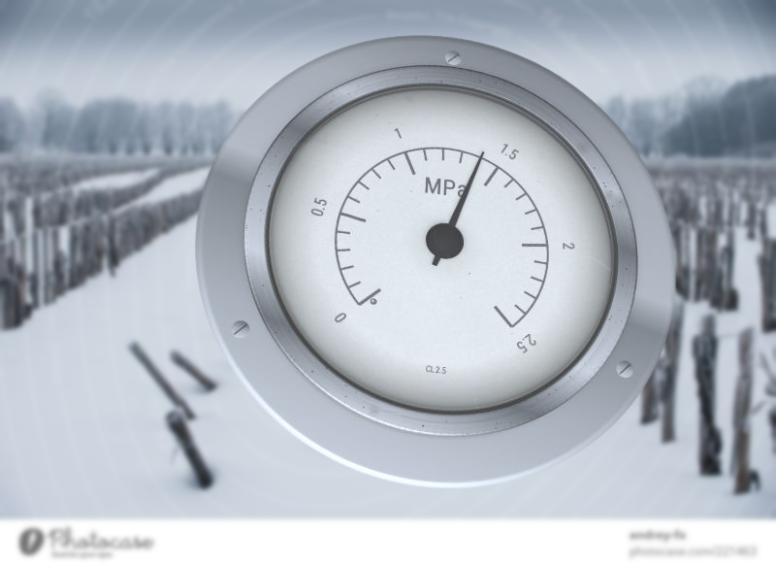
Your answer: **1.4** MPa
